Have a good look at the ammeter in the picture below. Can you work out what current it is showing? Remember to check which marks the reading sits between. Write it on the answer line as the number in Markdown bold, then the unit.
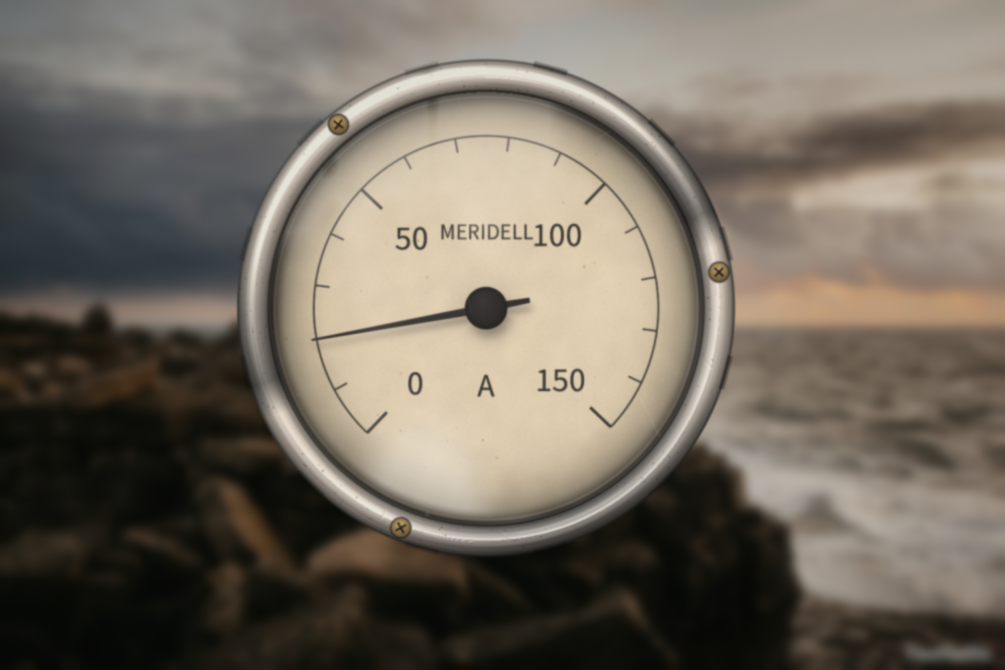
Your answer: **20** A
